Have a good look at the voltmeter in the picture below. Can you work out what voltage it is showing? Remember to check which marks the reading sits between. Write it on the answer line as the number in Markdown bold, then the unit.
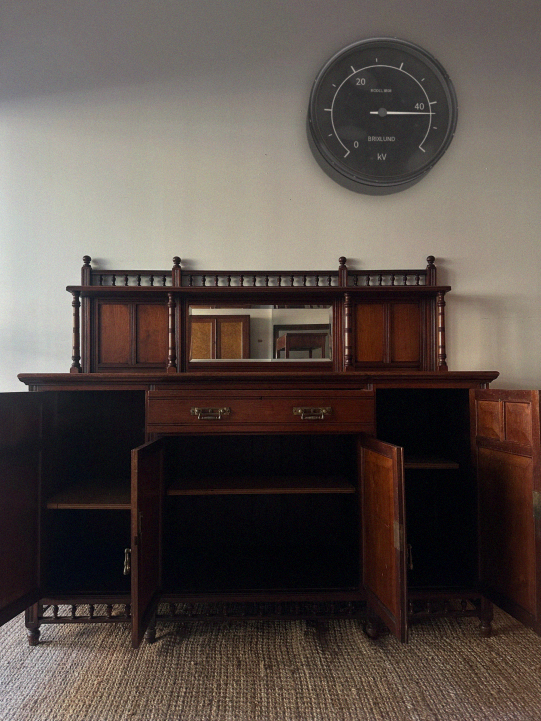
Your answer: **42.5** kV
